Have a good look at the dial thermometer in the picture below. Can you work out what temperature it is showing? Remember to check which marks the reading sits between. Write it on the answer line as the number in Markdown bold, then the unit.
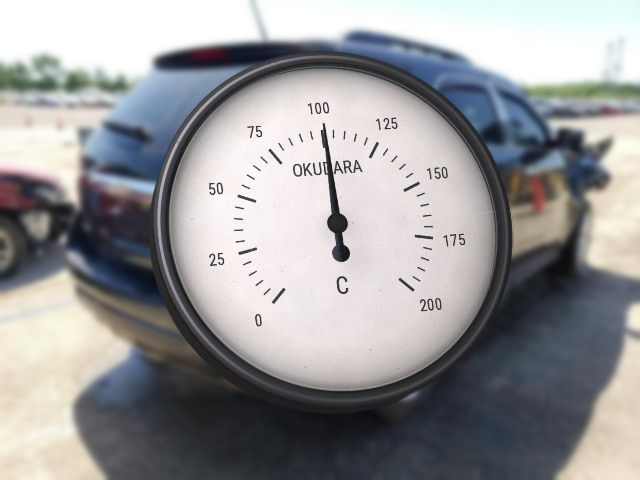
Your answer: **100** °C
